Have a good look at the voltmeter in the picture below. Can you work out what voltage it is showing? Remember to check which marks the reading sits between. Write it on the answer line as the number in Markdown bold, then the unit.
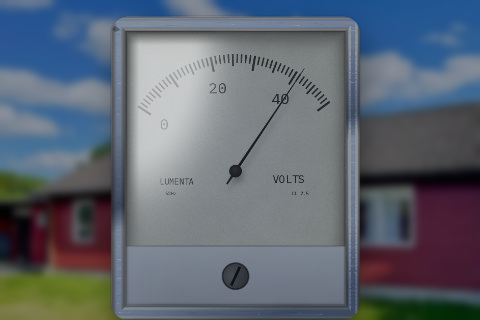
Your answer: **41** V
